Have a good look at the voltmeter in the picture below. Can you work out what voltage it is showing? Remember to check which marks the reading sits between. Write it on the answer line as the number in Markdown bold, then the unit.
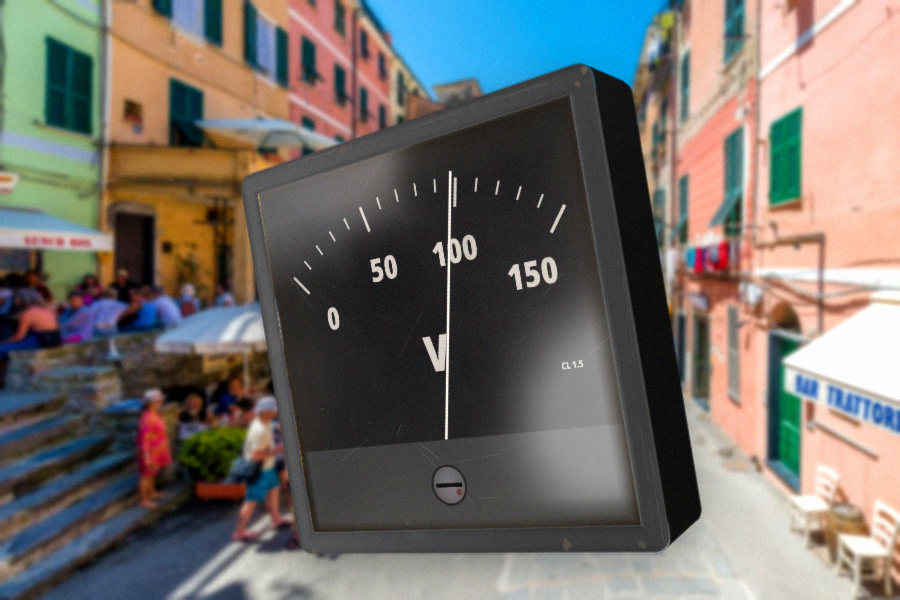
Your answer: **100** V
